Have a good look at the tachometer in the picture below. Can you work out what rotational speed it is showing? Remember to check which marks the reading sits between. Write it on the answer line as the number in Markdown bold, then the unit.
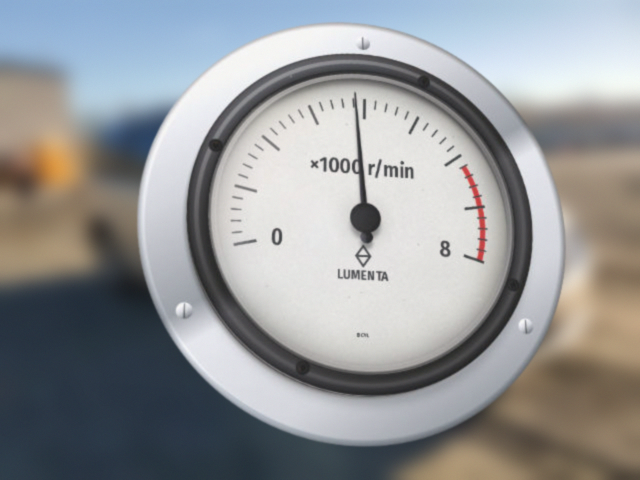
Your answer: **3800** rpm
